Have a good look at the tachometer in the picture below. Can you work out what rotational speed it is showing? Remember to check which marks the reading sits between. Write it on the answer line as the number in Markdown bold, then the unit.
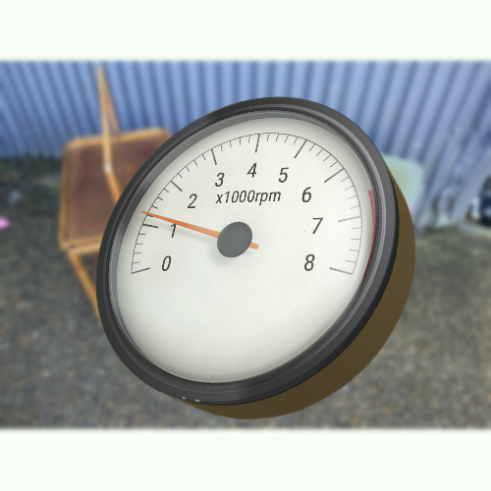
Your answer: **1200** rpm
